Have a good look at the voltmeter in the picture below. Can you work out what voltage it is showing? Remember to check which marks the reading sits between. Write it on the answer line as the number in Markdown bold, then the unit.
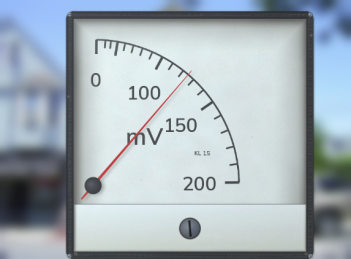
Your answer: **125** mV
